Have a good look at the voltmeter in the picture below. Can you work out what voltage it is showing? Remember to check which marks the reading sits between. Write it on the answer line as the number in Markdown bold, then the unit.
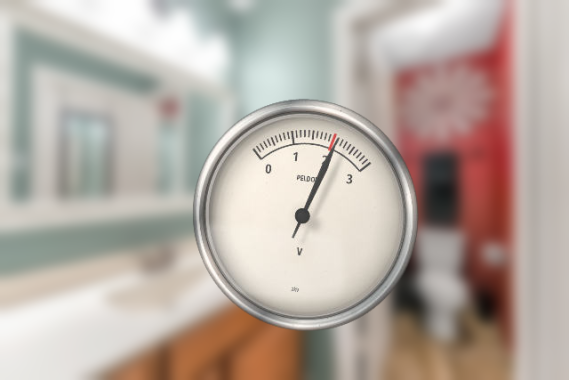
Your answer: **2.1** V
